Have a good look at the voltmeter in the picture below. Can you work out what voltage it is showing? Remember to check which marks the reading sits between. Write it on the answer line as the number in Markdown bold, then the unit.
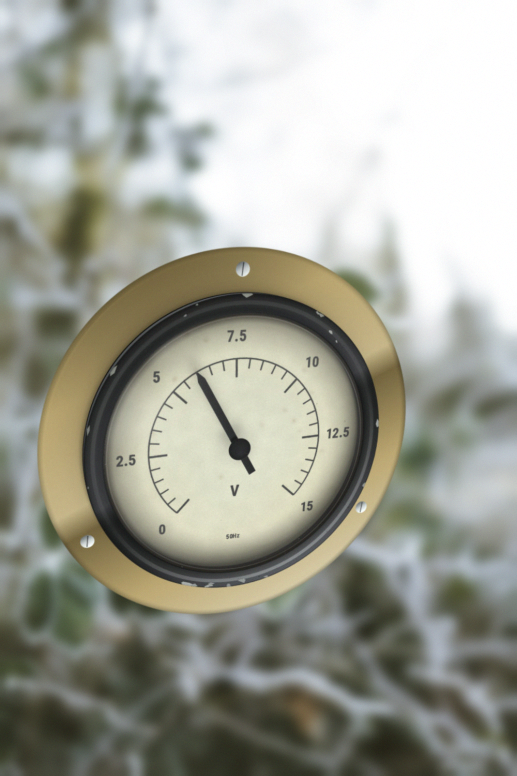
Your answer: **6** V
